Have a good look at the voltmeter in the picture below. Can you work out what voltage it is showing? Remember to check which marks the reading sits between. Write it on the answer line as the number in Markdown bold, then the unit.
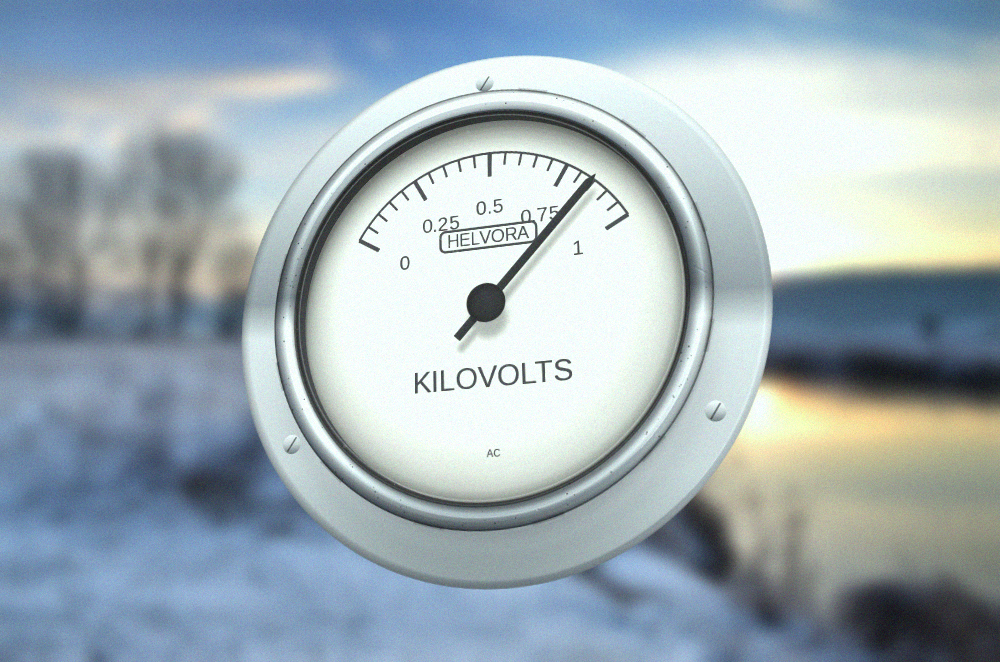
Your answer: **0.85** kV
